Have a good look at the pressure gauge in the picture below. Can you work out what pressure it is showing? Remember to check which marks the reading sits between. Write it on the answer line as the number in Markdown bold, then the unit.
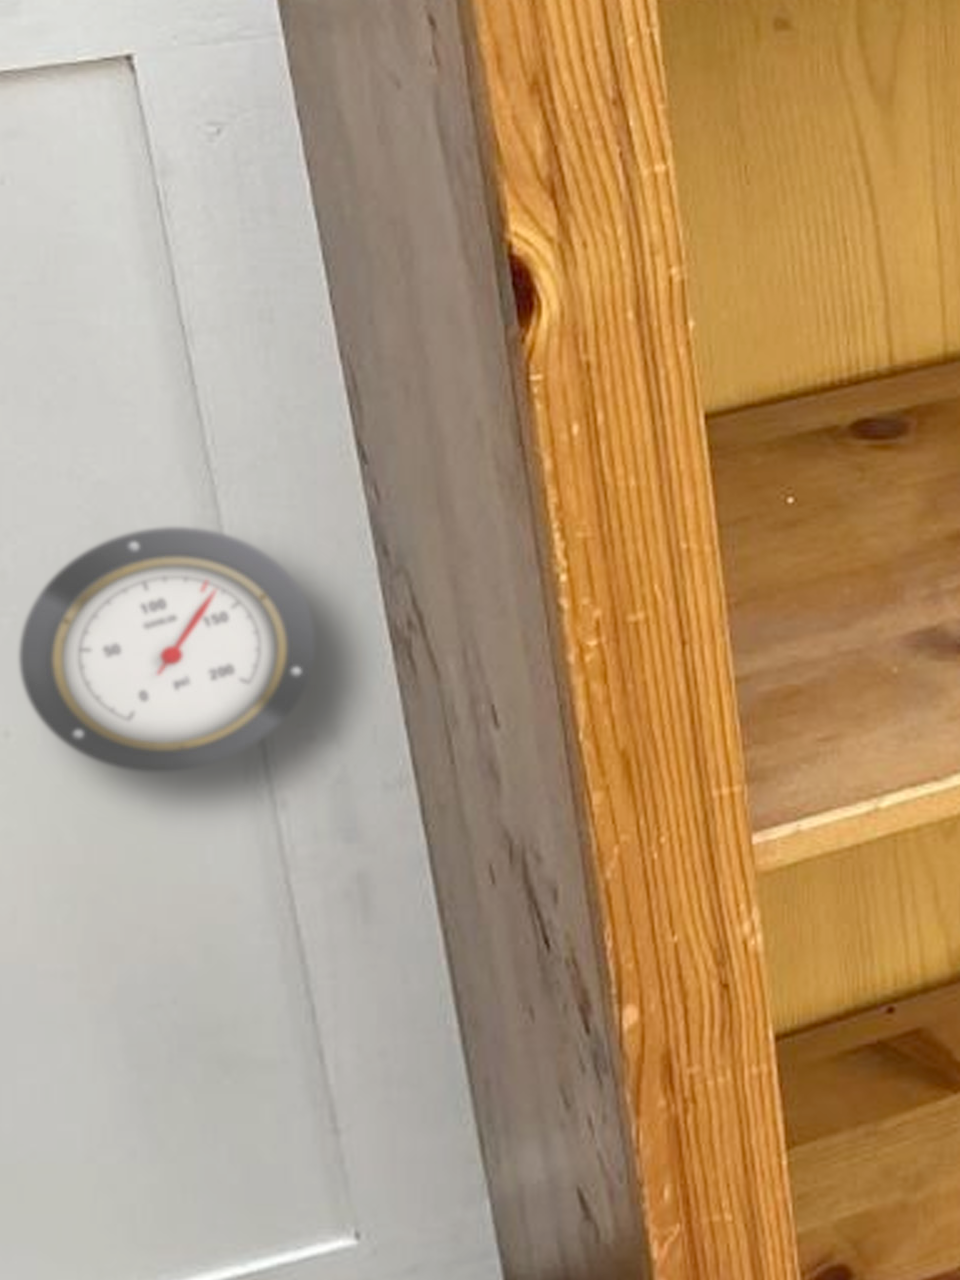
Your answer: **135** psi
